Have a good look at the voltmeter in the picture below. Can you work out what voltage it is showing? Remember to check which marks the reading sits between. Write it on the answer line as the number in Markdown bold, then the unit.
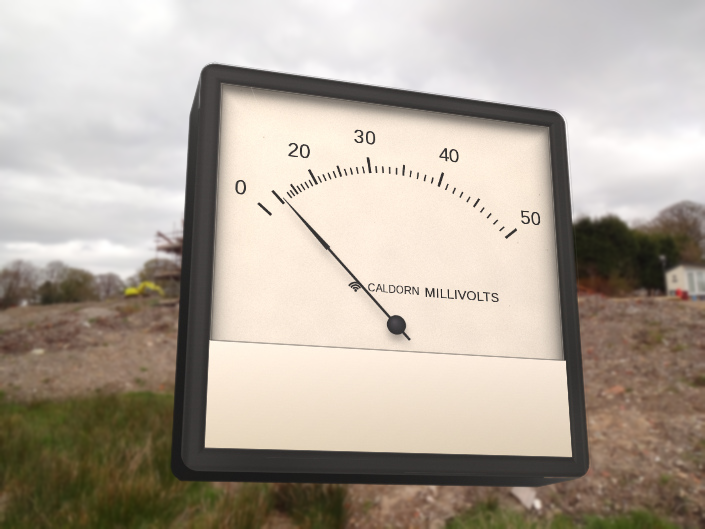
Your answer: **10** mV
